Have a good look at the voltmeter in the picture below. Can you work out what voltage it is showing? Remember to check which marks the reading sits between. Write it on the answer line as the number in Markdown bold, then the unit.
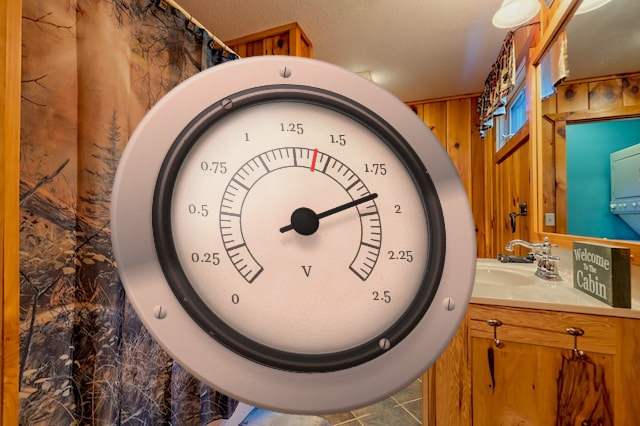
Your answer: **1.9** V
